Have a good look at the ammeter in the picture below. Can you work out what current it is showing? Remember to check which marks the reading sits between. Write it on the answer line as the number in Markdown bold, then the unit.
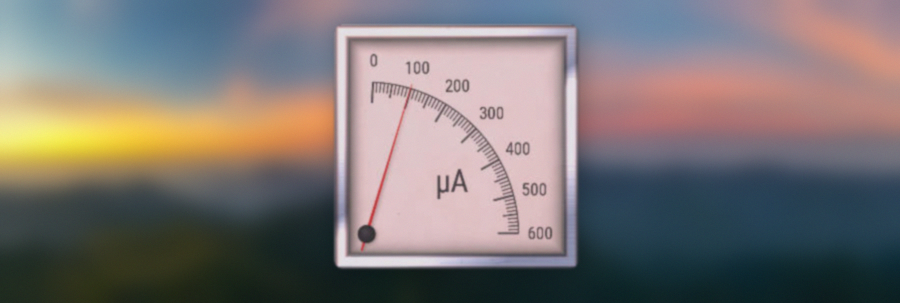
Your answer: **100** µA
